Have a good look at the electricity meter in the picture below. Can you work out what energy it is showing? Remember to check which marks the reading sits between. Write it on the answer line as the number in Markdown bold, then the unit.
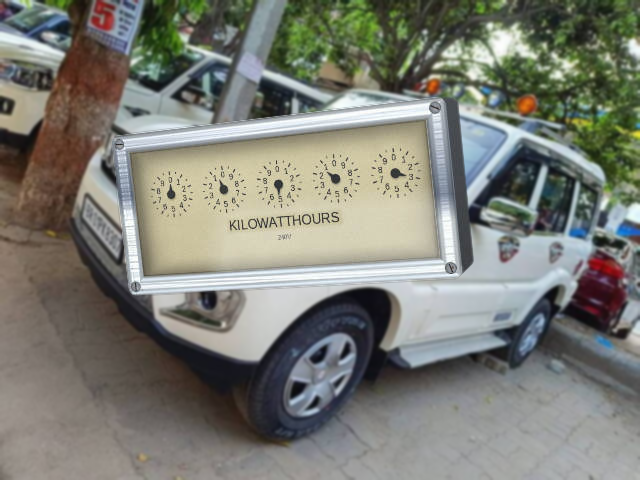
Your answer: **513** kWh
